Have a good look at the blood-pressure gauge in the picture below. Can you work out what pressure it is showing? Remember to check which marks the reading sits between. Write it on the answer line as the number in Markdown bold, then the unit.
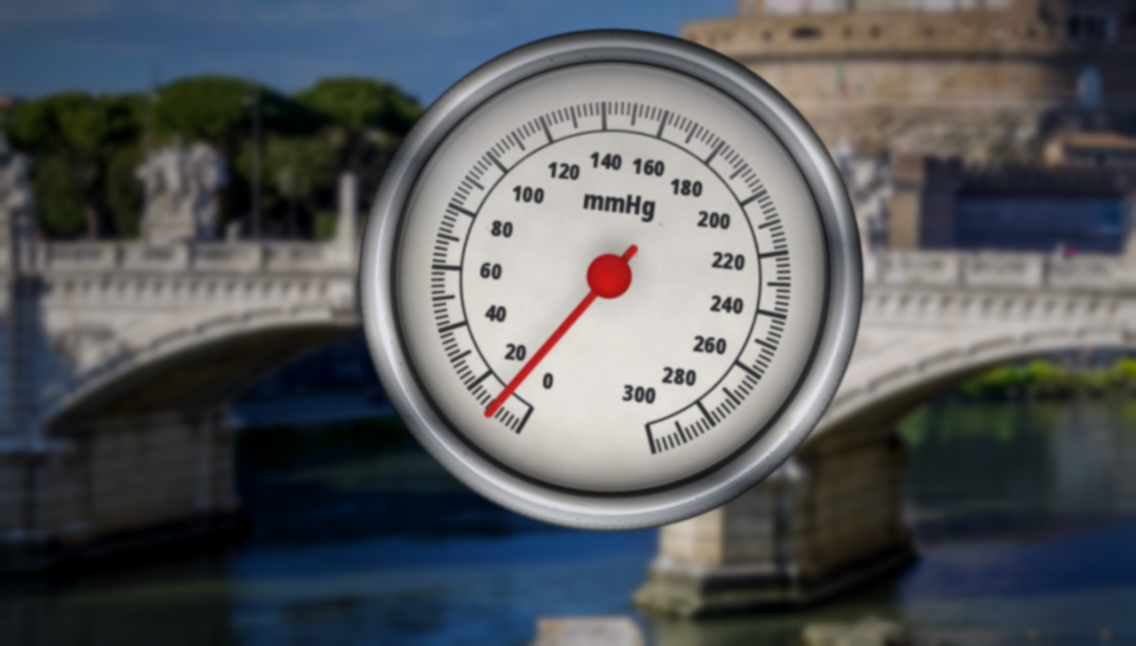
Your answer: **10** mmHg
